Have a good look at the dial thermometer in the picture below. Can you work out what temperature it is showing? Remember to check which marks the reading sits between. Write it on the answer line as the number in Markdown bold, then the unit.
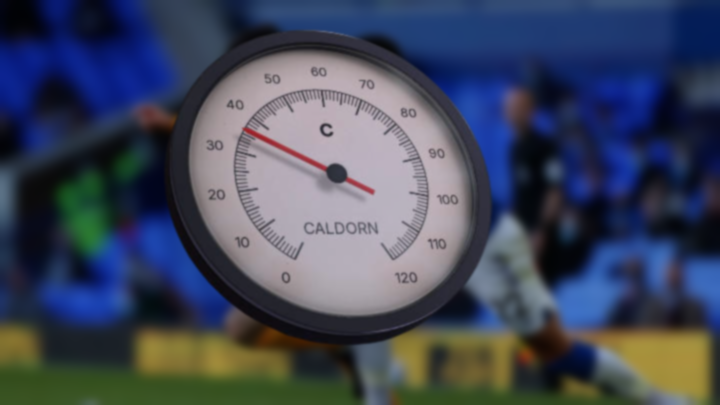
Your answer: **35** °C
